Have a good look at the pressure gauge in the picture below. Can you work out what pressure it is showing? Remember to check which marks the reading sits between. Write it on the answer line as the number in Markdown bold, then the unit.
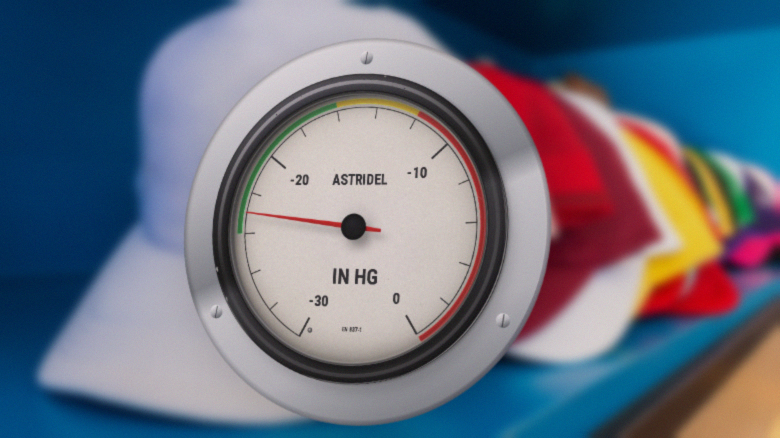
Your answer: **-23** inHg
